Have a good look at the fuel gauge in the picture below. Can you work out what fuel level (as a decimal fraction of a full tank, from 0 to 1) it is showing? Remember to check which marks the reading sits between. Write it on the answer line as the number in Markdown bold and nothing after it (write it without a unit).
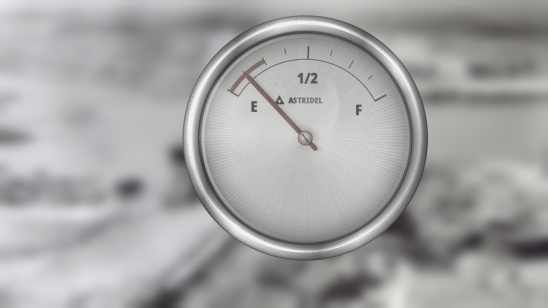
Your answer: **0.125**
